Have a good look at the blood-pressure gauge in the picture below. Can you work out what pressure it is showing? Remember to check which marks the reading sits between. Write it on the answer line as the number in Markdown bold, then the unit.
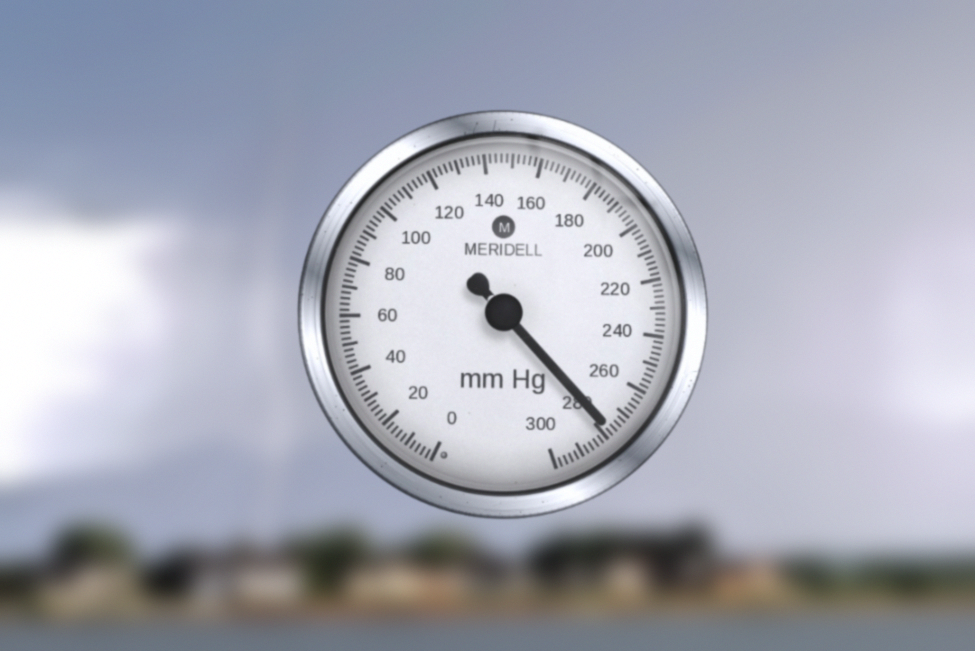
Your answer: **278** mmHg
